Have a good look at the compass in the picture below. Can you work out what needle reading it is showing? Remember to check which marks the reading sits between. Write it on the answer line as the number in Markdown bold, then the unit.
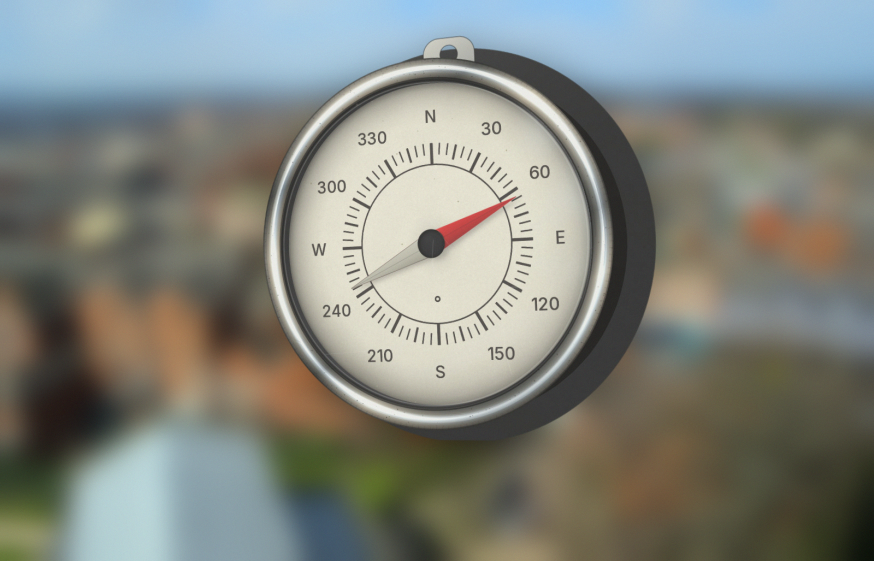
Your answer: **65** °
